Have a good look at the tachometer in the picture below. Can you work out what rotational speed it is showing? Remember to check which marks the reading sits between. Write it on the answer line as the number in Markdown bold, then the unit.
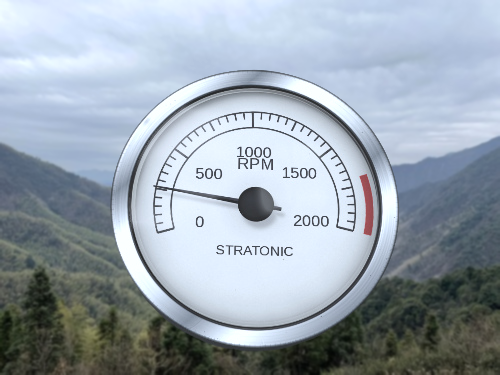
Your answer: **250** rpm
